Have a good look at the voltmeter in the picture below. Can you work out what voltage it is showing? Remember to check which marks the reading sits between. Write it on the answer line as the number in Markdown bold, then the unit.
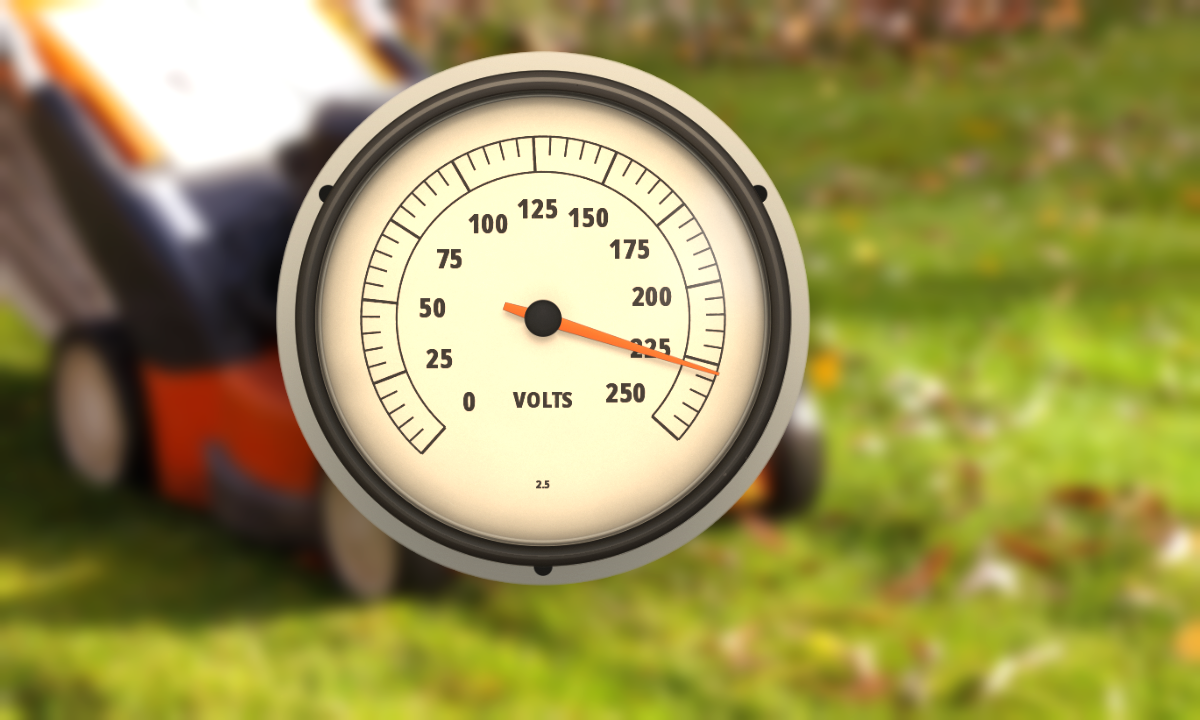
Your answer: **227.5** V
